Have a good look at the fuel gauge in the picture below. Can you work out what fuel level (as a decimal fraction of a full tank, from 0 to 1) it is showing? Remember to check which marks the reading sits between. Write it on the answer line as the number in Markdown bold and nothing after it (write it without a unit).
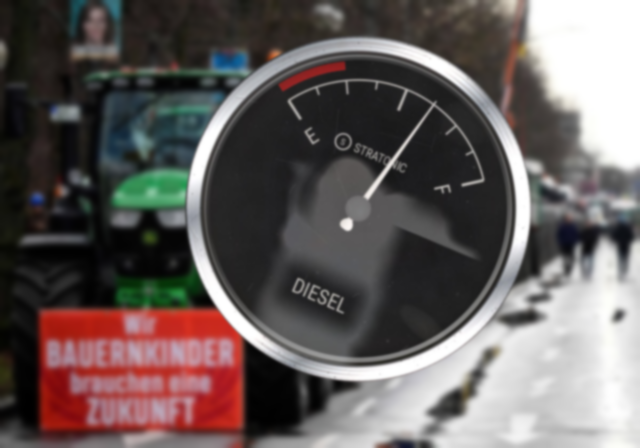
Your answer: **0.625**
